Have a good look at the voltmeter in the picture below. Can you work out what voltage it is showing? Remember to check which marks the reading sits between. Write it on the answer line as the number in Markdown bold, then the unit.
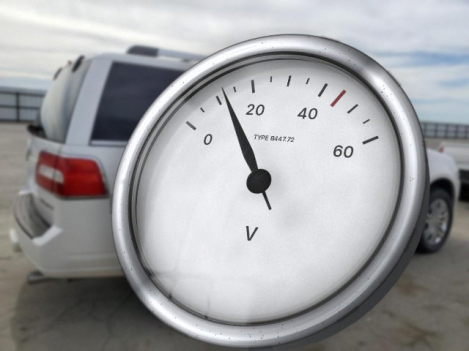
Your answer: **12.5** V
